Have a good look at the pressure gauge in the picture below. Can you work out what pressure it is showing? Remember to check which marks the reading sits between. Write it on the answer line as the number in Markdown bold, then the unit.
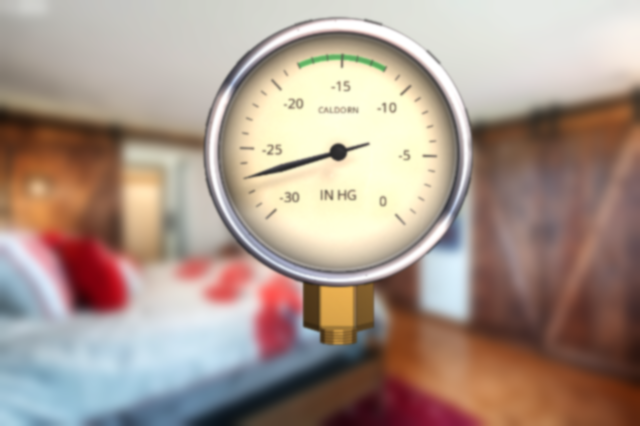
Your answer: **-27** inHg
